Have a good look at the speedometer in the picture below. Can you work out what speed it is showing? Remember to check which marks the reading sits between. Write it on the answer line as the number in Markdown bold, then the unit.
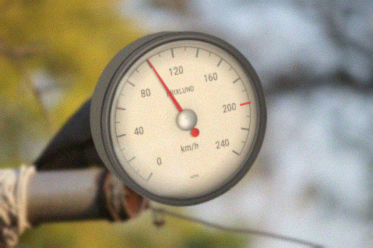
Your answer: **100** km/h
